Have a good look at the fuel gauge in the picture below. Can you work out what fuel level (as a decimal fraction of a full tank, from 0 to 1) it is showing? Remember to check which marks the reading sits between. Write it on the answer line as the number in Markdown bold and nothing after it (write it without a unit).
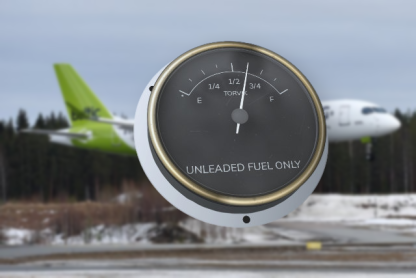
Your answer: **0.625**
